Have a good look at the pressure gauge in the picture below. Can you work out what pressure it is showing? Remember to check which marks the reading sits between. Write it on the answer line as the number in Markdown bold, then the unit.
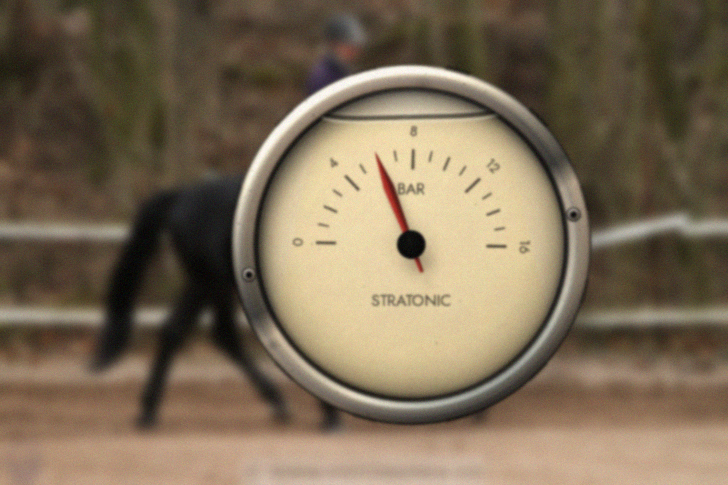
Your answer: **6** bar
